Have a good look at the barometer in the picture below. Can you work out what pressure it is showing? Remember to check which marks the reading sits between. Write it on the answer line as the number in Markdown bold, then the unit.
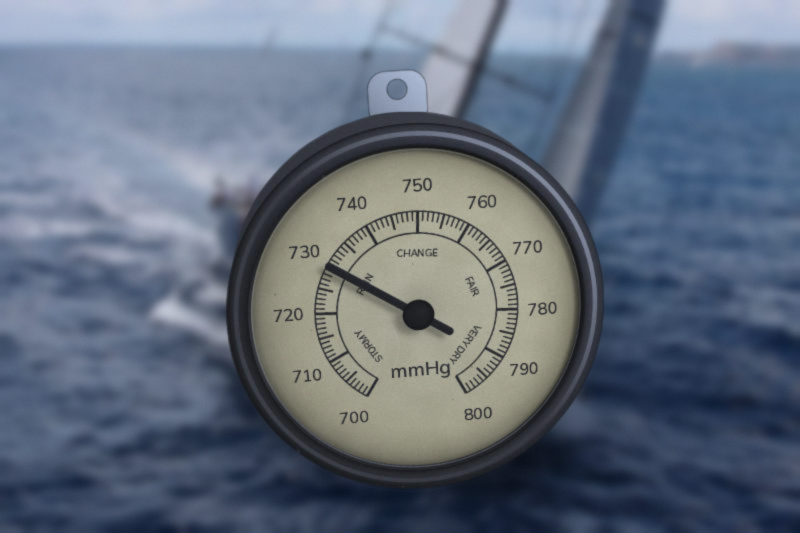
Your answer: **730** mmHg
